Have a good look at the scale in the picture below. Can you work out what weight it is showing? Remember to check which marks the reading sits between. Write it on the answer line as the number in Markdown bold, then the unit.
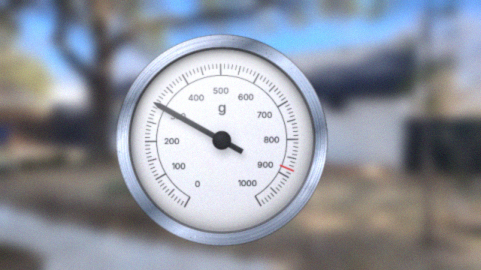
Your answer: **300** g
